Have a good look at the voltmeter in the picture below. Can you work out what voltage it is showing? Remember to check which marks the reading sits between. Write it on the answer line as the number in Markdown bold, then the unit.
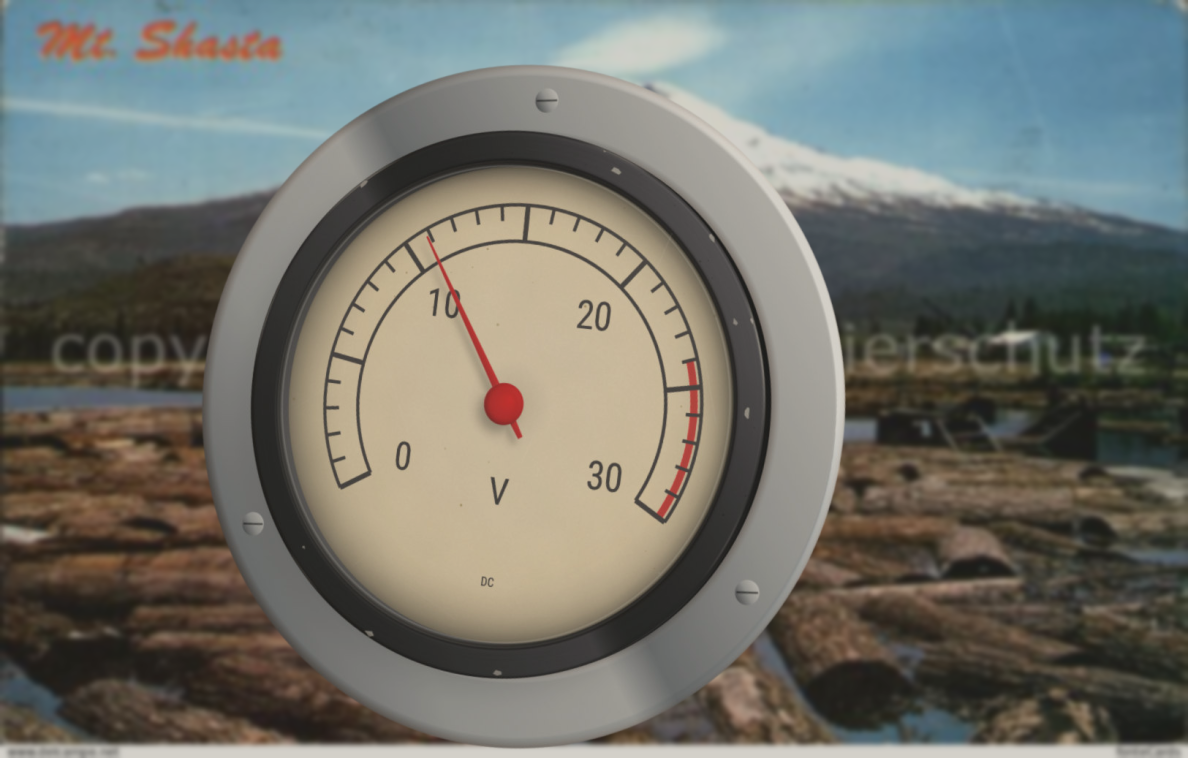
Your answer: **11** V
